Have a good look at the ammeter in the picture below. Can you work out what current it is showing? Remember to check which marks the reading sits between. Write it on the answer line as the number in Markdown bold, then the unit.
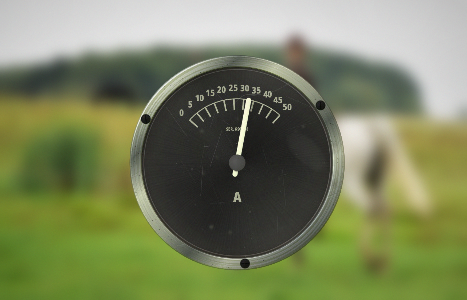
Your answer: **32.5** A
